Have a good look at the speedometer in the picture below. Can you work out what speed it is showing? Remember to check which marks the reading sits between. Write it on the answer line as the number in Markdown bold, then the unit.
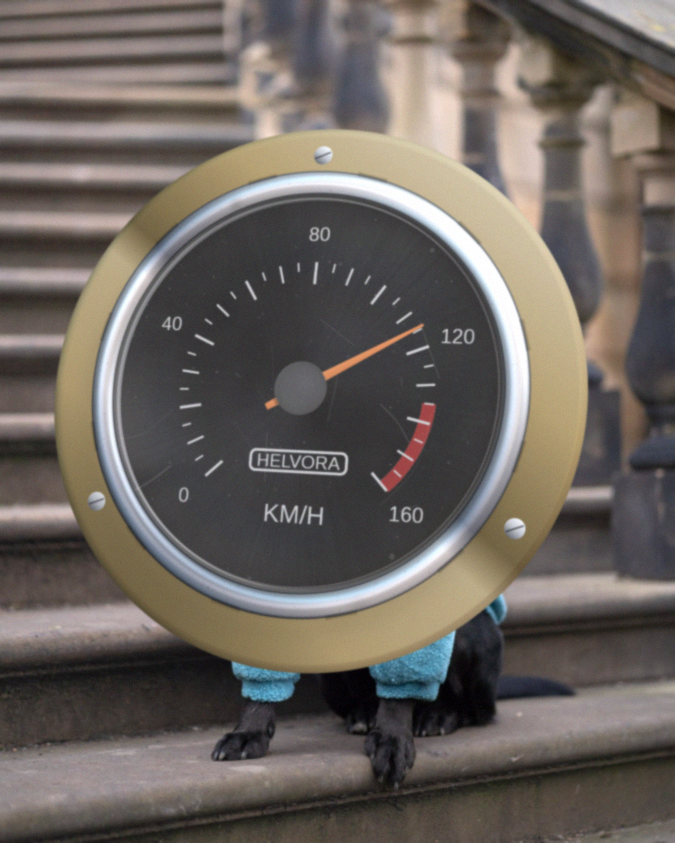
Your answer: **115** km/h
